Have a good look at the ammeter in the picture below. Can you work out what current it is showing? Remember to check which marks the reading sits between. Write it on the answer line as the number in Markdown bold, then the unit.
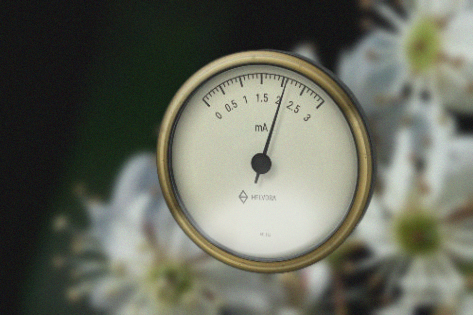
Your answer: **2.1** mA
